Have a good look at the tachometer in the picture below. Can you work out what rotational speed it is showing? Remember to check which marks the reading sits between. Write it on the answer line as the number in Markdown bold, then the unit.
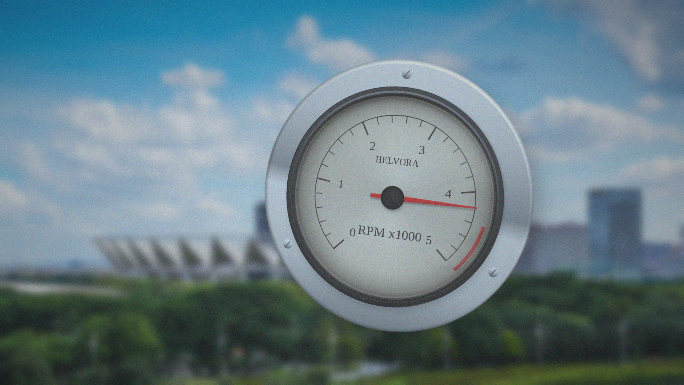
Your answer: **4200** rpm
